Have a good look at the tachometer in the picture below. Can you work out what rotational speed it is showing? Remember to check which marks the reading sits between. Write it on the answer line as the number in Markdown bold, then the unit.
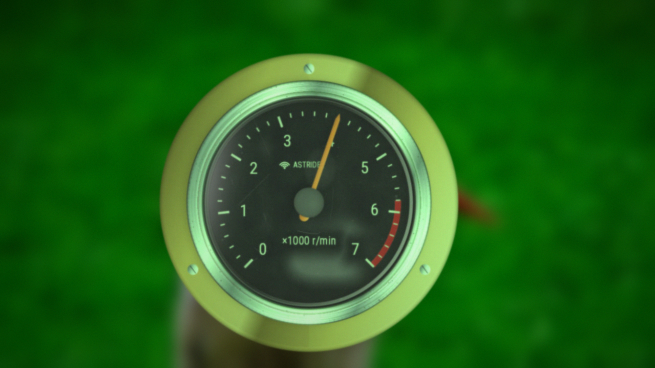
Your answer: **4000** rpm
